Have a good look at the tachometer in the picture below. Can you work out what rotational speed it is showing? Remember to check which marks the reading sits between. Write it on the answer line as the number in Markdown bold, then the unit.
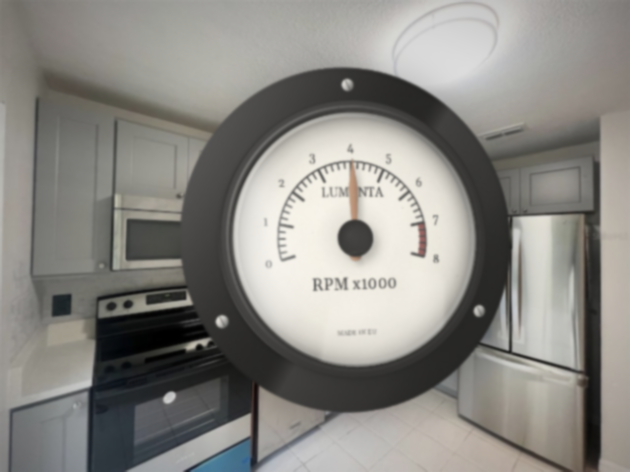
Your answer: **4000** rpm
